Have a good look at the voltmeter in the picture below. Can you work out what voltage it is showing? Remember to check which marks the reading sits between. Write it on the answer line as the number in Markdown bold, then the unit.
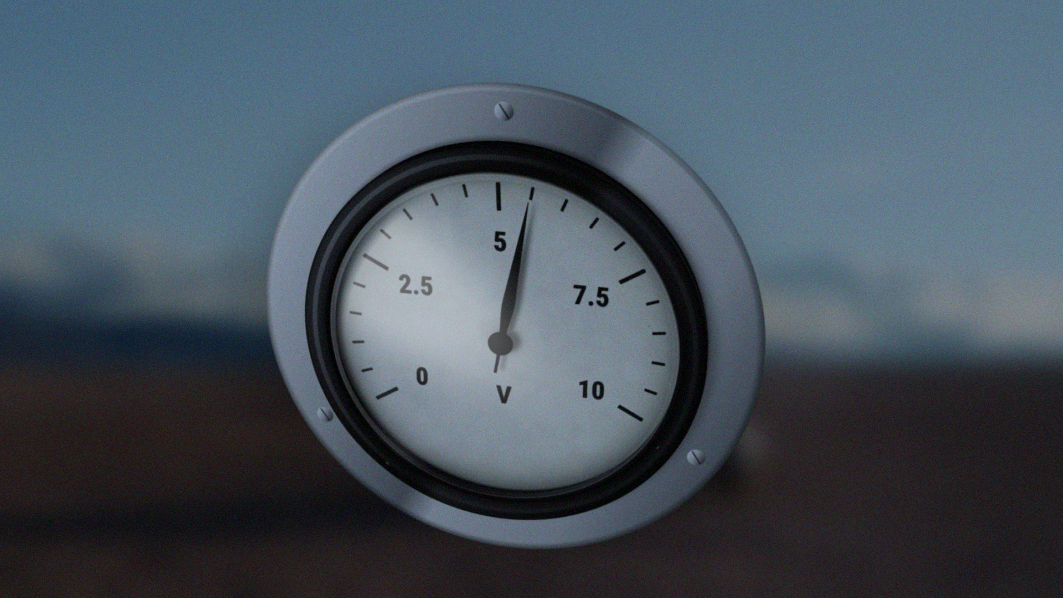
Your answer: **5.5** V
